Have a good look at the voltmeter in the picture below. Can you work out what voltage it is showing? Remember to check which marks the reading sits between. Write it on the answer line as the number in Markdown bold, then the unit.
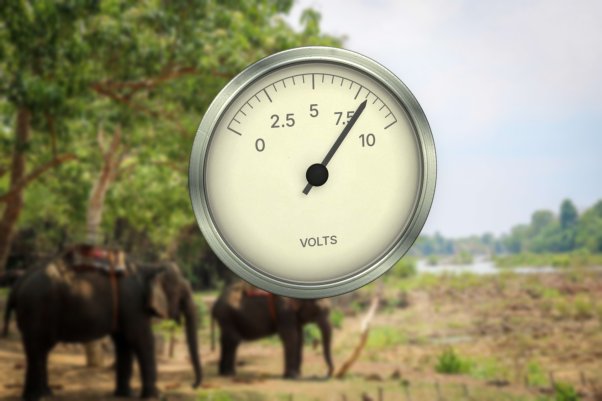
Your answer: **8** V
